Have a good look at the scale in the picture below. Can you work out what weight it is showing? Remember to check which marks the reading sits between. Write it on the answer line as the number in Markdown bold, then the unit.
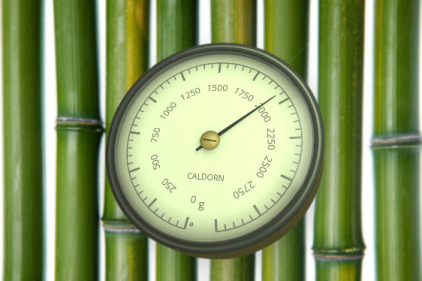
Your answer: **1950** g
